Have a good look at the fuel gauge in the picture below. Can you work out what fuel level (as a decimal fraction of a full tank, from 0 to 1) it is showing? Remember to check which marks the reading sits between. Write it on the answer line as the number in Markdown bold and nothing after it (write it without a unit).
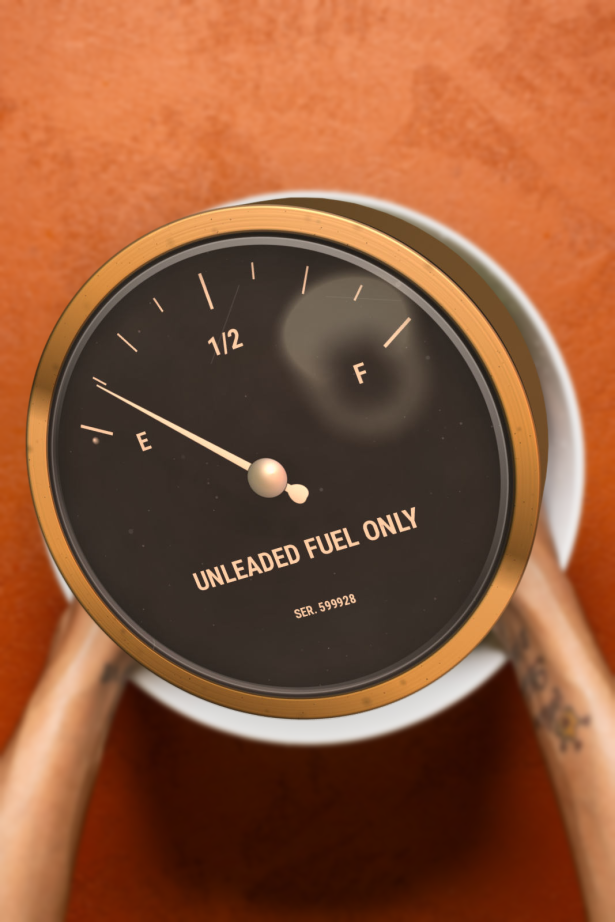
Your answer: **0.125**
